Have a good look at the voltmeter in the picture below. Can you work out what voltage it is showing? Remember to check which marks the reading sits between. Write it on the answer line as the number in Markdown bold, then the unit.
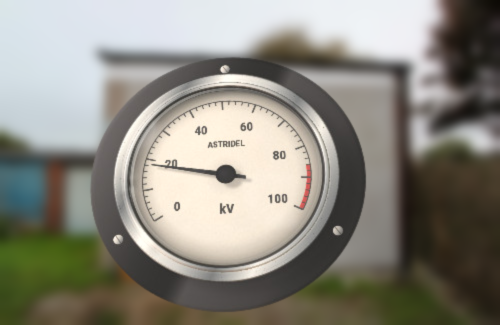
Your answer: **18** kV
